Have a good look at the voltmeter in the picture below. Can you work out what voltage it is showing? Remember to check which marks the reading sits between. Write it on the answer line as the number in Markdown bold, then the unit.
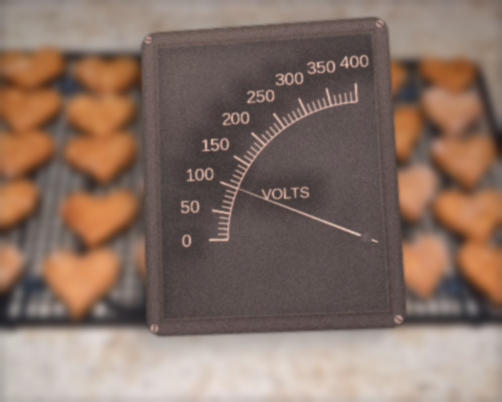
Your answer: **100** V
